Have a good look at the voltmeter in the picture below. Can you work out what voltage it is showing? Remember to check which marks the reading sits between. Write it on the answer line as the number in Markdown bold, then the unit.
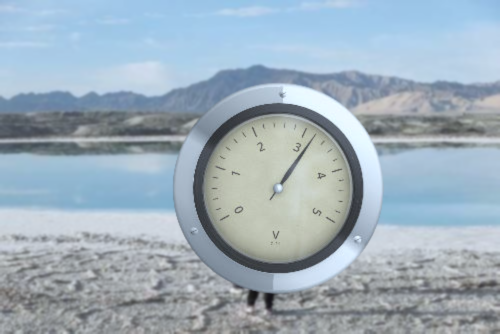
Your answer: **3.2** V
